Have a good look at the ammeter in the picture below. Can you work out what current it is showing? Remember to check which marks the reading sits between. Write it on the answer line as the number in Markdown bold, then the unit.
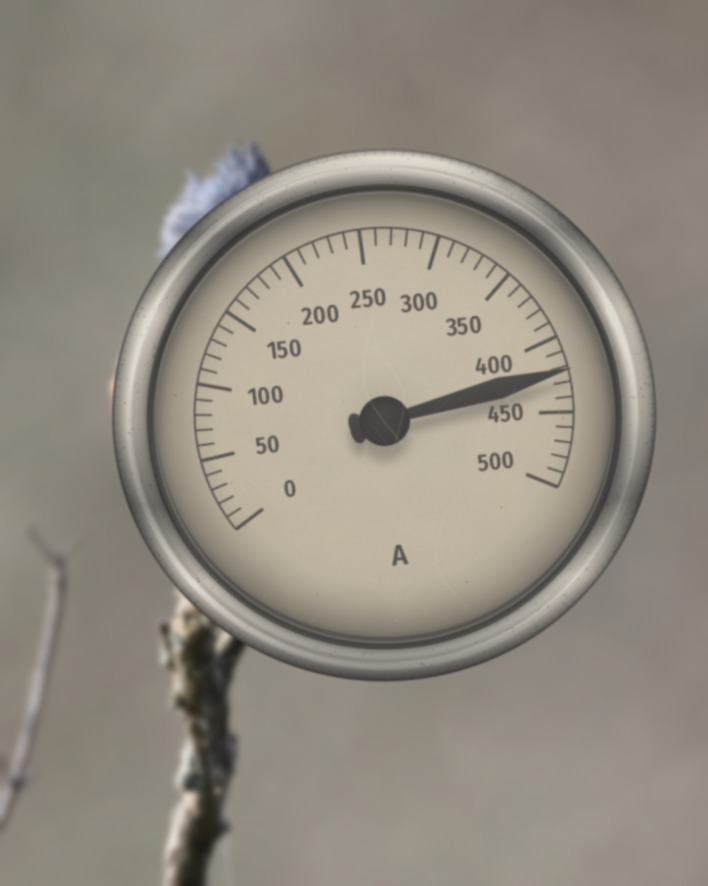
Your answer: **420** A
